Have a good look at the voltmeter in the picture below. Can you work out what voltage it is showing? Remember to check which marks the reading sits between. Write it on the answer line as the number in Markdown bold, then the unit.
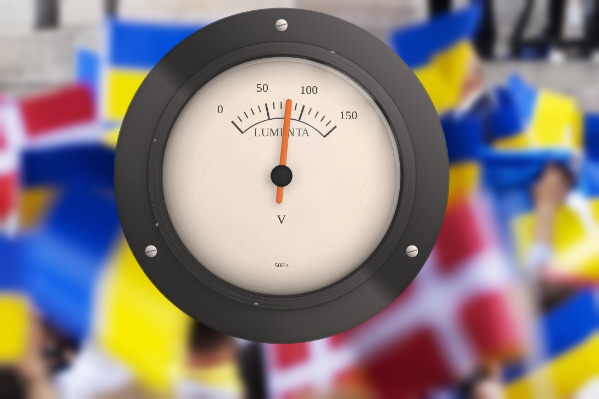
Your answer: **80** V
